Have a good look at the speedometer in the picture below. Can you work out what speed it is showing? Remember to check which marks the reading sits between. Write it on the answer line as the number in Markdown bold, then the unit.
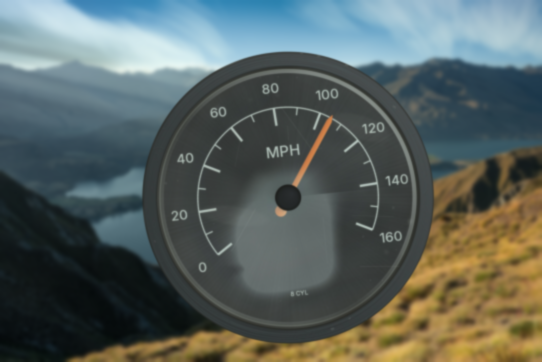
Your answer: **105** mph
